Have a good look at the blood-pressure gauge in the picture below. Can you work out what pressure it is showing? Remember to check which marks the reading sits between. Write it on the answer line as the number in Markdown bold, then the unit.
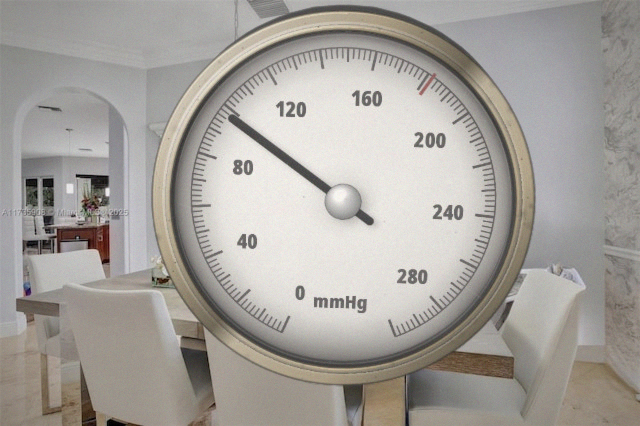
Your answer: **98** mmHg
